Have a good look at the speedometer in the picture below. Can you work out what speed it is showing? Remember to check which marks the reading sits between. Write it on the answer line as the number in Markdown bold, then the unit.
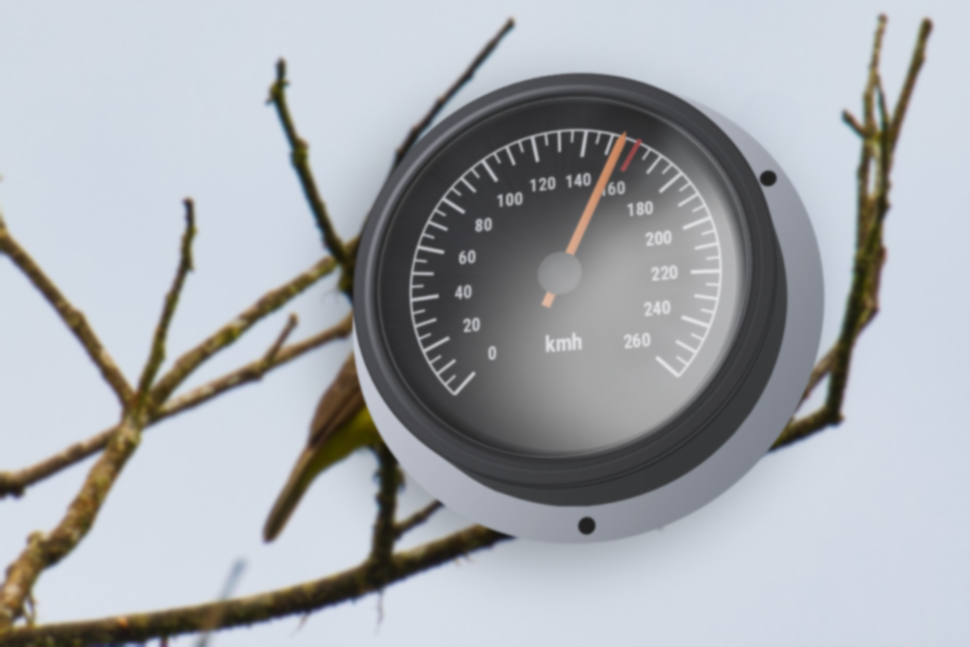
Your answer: **155** km/h
